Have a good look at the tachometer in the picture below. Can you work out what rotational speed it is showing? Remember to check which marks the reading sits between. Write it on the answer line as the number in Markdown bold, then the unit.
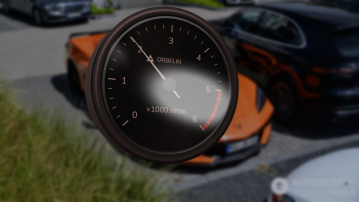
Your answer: **2000** rpm
